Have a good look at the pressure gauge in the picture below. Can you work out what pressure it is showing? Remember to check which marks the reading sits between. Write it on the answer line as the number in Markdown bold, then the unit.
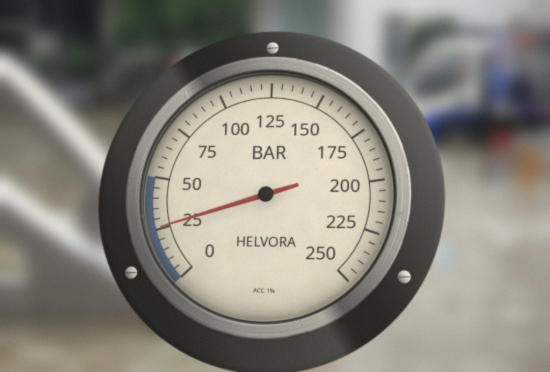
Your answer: **25** bar
